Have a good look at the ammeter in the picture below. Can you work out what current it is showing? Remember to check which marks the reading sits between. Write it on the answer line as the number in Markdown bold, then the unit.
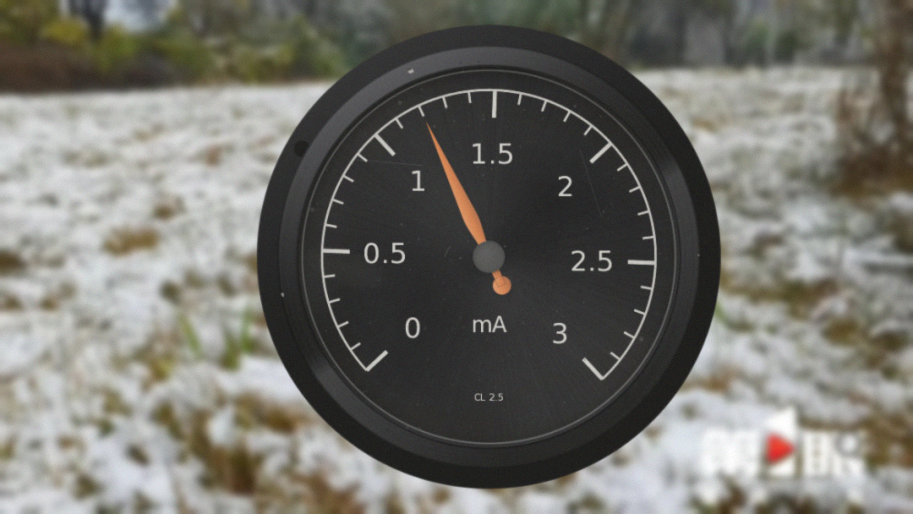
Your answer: **1.2** mA
